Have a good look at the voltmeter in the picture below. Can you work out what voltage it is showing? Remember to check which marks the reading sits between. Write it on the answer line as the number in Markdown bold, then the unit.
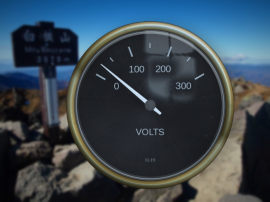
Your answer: **25** V
